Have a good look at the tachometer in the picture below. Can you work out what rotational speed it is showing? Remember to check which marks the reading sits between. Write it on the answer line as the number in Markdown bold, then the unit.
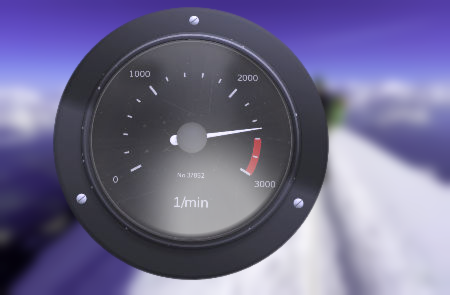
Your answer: **2500** rpm
